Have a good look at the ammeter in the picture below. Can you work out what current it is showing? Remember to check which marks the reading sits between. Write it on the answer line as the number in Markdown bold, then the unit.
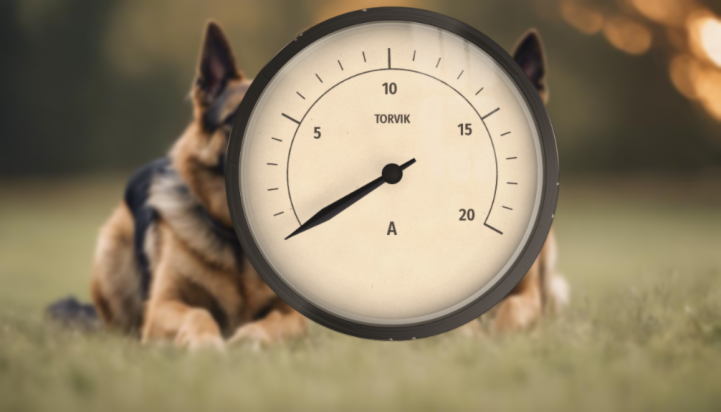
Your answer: **0** A
